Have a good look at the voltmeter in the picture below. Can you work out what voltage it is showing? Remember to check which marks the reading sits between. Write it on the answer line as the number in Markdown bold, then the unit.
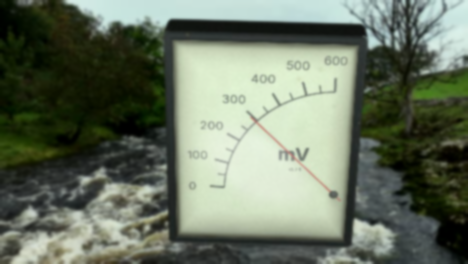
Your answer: **300** mV
